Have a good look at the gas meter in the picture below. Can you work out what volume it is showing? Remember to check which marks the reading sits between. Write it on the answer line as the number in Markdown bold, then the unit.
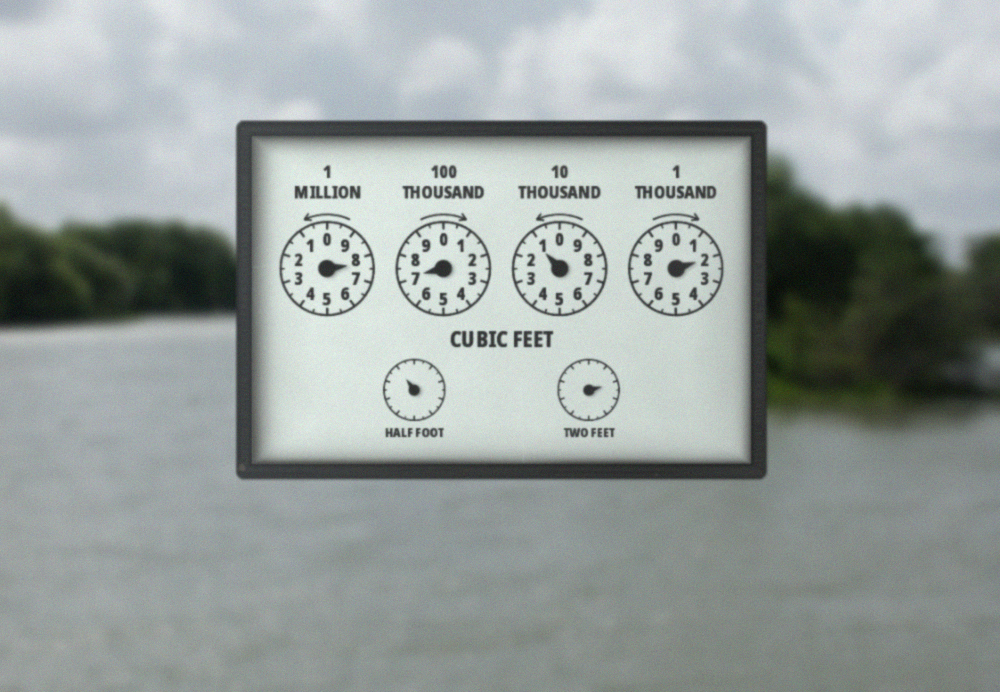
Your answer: **771200** ft³
